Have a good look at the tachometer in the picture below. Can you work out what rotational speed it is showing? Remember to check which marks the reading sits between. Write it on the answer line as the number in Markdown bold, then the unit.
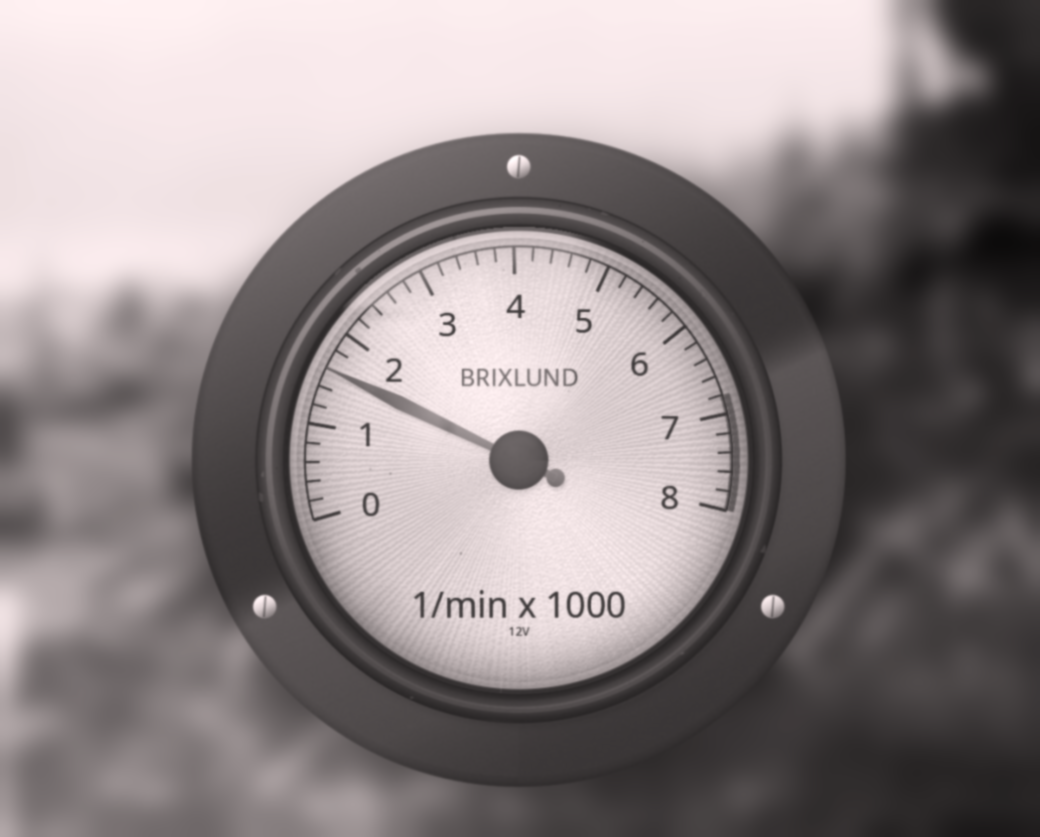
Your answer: **1600** rpm
